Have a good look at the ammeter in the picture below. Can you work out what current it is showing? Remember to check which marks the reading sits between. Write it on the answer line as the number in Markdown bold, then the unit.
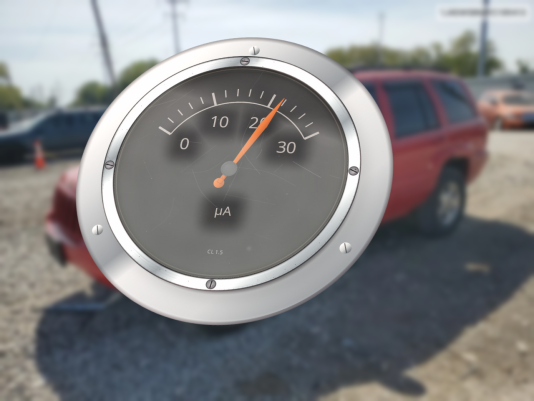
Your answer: **22** µA
